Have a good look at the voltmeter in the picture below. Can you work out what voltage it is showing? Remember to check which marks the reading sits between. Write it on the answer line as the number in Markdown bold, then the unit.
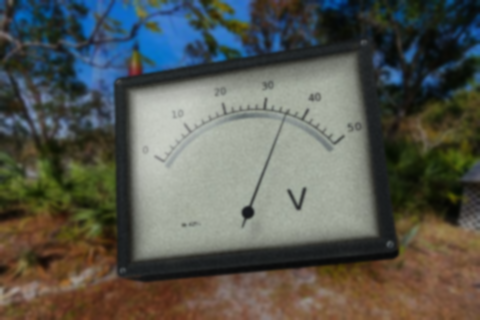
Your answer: **36** V
